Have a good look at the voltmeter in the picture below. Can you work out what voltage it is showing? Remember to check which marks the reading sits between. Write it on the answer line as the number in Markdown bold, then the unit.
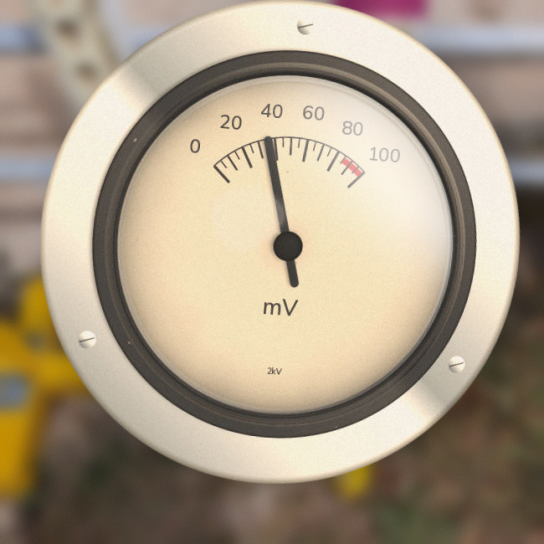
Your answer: **35** mV
